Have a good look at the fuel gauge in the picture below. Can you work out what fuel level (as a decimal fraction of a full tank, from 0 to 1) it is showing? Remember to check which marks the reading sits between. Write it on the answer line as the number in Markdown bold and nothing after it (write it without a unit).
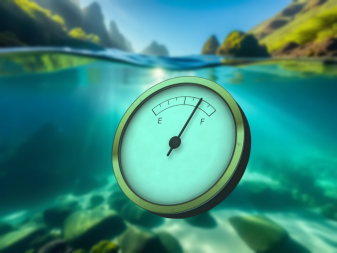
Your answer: **0.75**
